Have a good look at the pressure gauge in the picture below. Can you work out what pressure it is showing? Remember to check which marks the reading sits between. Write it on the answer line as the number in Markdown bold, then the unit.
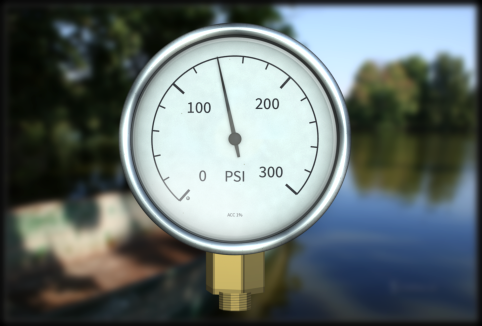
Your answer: **140** psi
